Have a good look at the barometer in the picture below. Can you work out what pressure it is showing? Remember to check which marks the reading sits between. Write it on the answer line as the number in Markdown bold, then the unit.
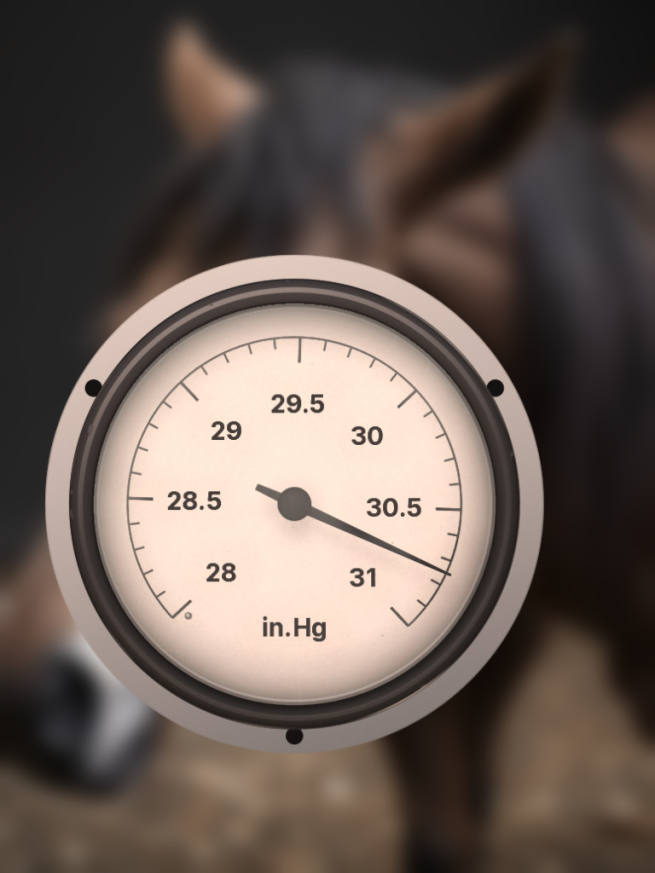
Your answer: **30.75** inHg
